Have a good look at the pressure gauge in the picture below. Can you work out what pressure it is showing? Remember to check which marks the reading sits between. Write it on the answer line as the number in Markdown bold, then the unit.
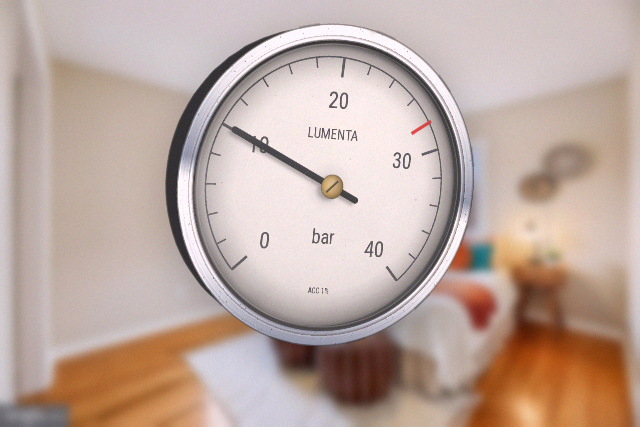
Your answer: **10** bar
